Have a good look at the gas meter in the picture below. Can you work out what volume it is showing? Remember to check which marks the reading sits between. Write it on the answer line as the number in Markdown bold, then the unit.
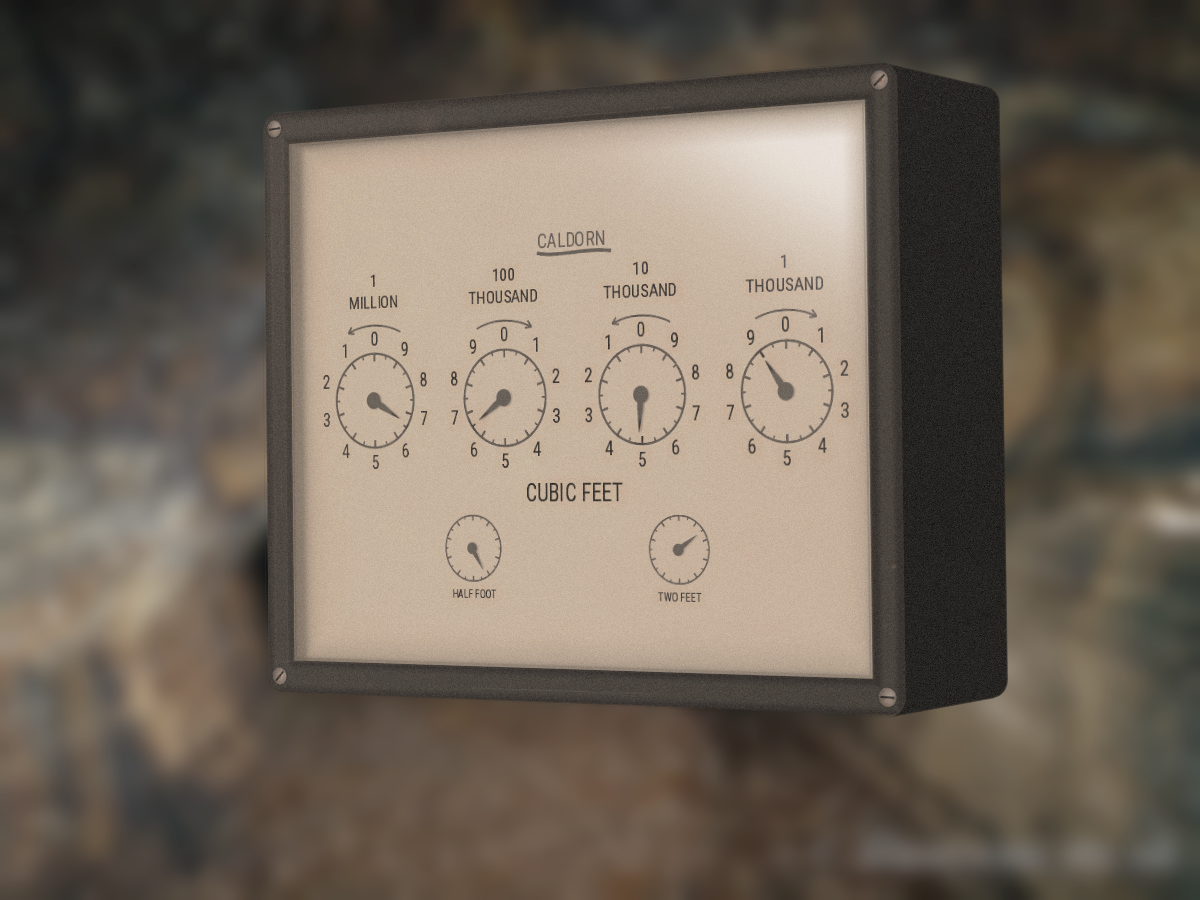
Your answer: **664900** ft³
